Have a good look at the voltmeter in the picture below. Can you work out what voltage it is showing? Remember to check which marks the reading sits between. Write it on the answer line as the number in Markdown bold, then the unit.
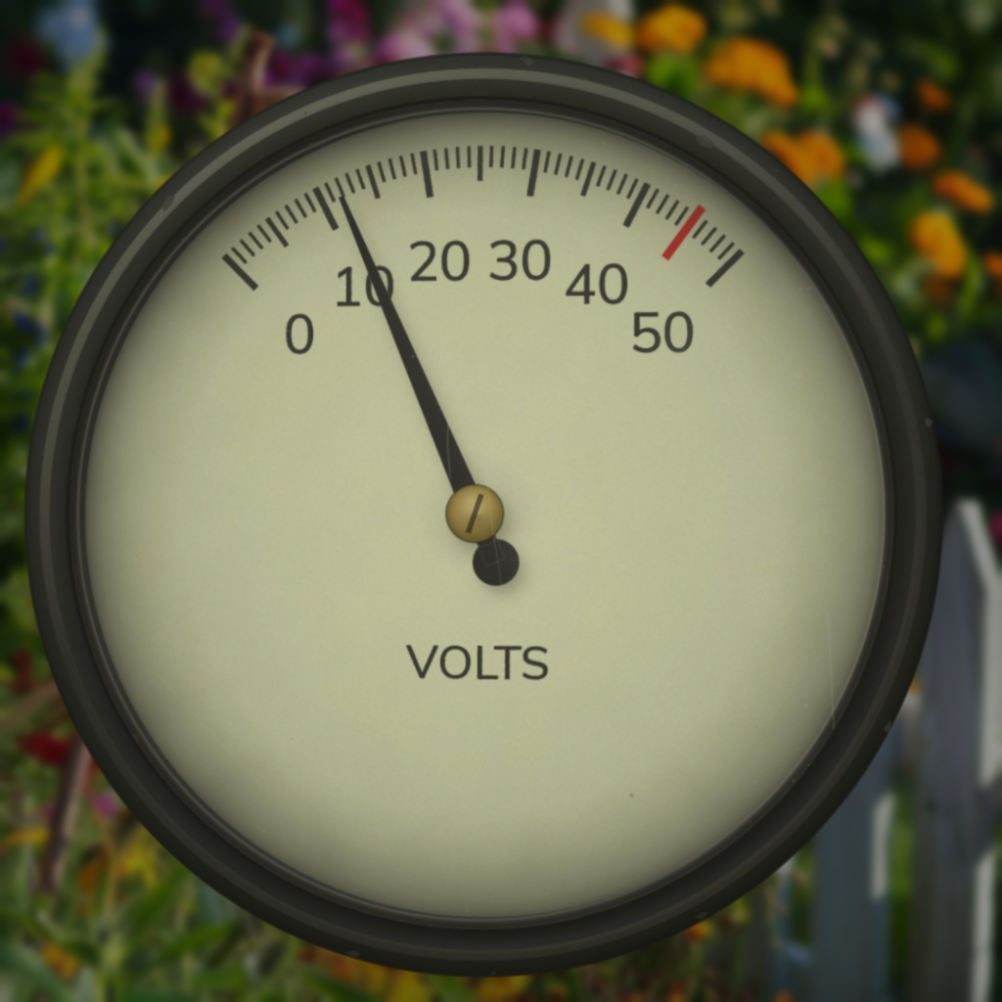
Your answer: **12** V
